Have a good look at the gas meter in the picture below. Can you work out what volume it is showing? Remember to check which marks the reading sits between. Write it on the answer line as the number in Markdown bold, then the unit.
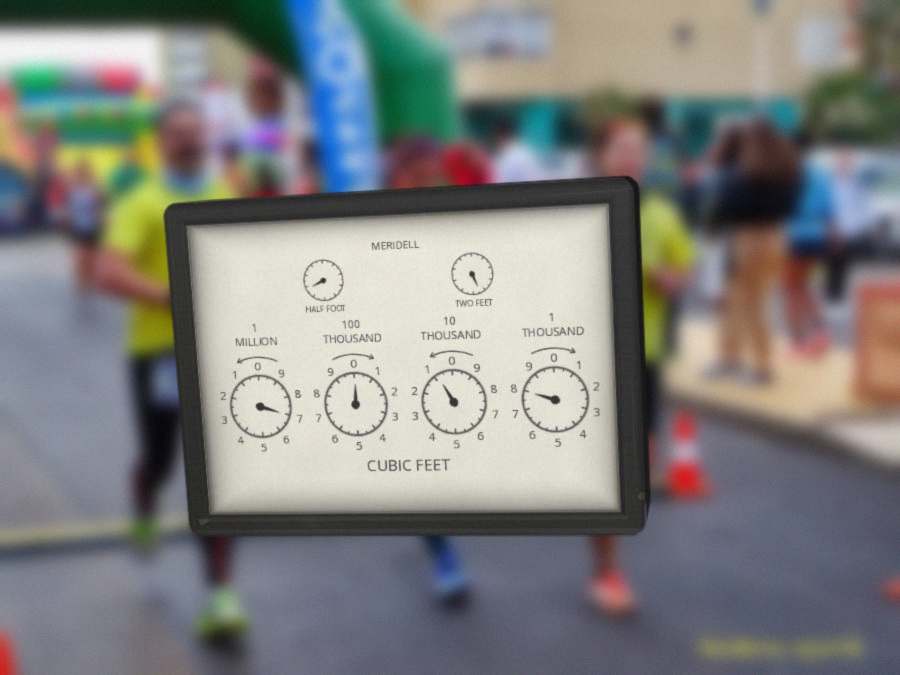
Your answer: **700800** ft³
